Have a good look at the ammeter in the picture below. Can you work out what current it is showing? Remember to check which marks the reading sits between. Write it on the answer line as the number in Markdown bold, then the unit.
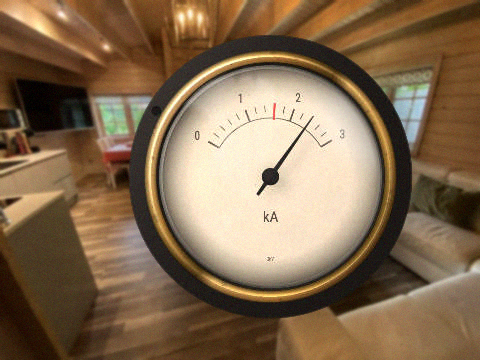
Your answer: **2.4** kA
